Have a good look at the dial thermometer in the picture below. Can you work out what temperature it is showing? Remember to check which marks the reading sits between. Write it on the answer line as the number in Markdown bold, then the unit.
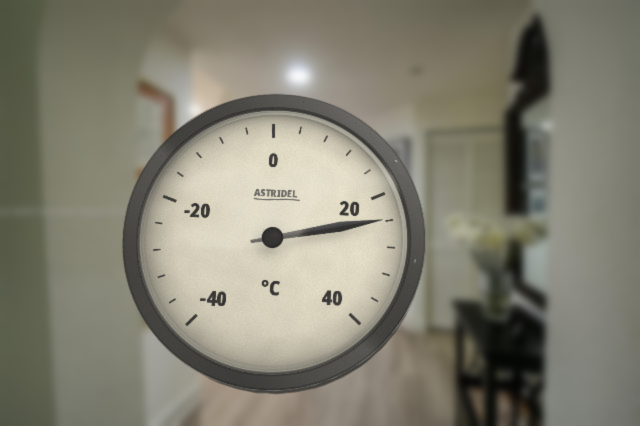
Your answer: **24** °C
